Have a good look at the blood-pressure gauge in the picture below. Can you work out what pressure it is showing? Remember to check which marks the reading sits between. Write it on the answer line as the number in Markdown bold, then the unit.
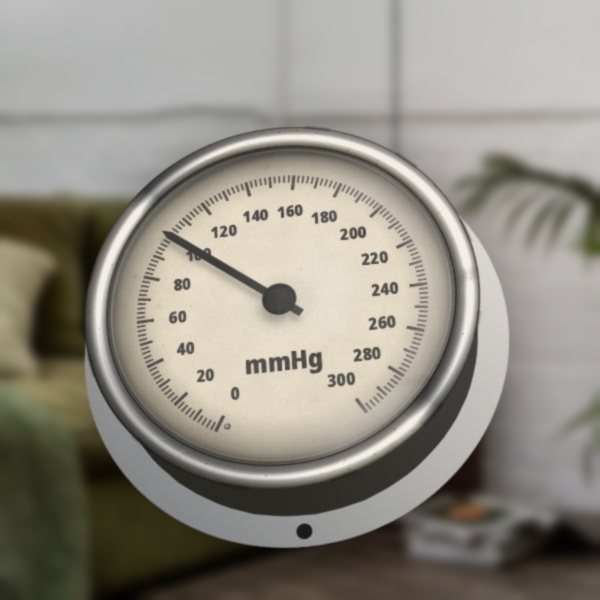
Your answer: **100** mmHg
